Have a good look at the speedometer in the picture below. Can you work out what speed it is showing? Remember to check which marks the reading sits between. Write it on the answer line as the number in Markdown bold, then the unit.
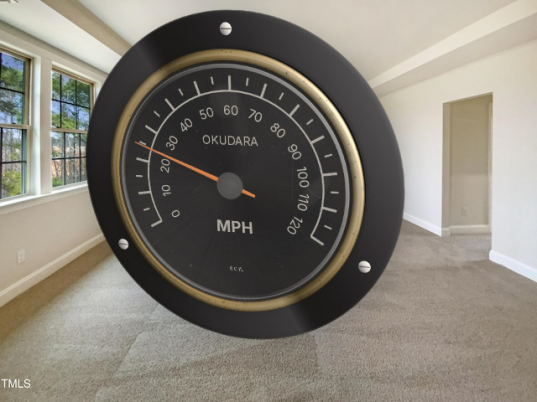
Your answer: **25** mph
